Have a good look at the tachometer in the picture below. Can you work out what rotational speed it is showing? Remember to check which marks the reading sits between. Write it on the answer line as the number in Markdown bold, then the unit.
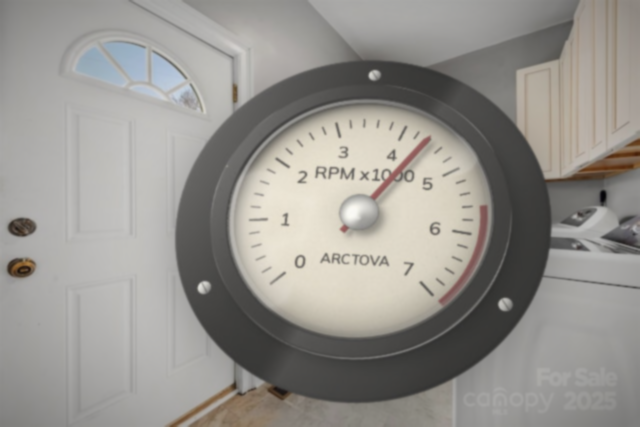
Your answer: **4400** rpm
